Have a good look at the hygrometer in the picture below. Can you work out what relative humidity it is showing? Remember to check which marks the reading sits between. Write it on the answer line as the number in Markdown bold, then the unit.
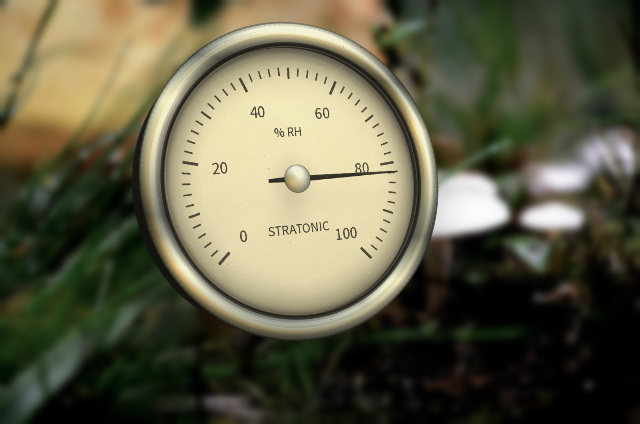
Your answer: **82** %
